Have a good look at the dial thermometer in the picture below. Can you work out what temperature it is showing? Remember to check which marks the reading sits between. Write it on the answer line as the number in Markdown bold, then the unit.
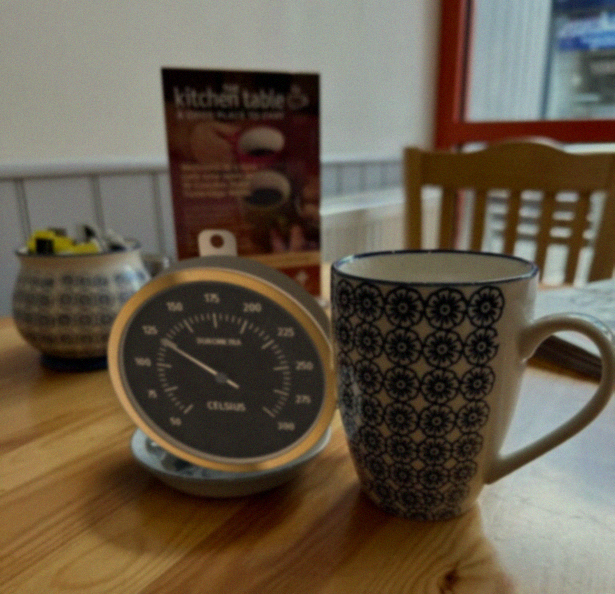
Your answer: **125** °C
